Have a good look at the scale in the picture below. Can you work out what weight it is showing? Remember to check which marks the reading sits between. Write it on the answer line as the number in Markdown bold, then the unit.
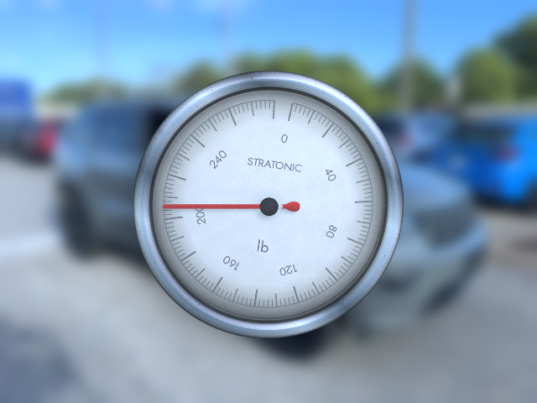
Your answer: **206** lb
